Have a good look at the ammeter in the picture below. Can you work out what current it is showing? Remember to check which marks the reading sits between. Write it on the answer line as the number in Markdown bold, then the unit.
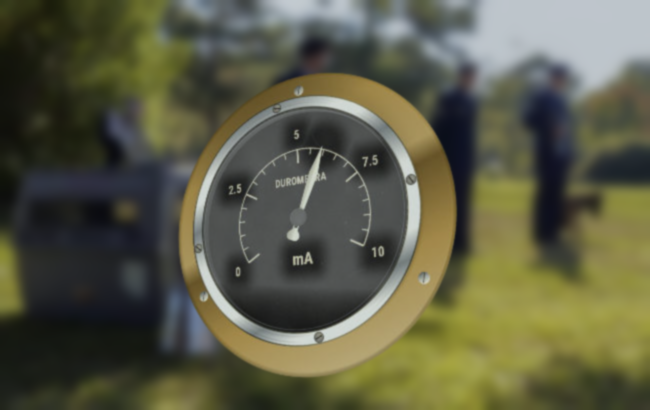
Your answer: **6** mA
